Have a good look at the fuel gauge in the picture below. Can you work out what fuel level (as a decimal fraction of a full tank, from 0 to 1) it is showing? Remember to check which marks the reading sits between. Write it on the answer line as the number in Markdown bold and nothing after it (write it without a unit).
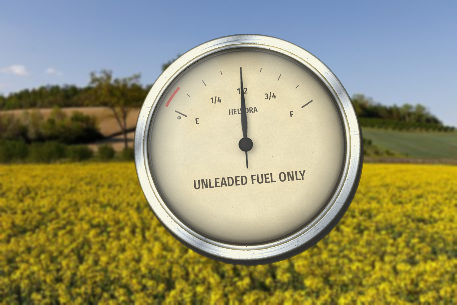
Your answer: **0.5**
